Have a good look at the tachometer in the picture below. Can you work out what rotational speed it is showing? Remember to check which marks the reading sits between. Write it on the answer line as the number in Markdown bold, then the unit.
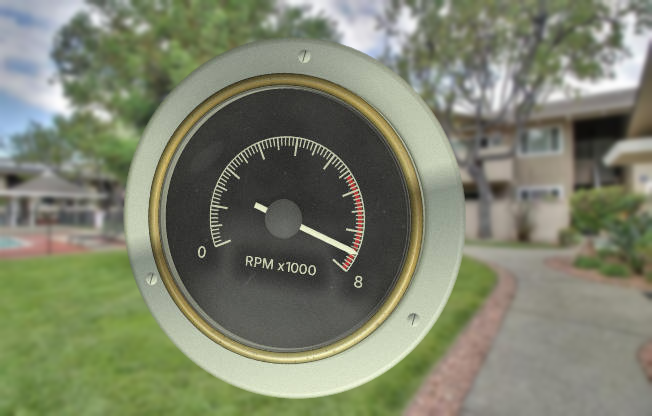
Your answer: **7500** rpm
